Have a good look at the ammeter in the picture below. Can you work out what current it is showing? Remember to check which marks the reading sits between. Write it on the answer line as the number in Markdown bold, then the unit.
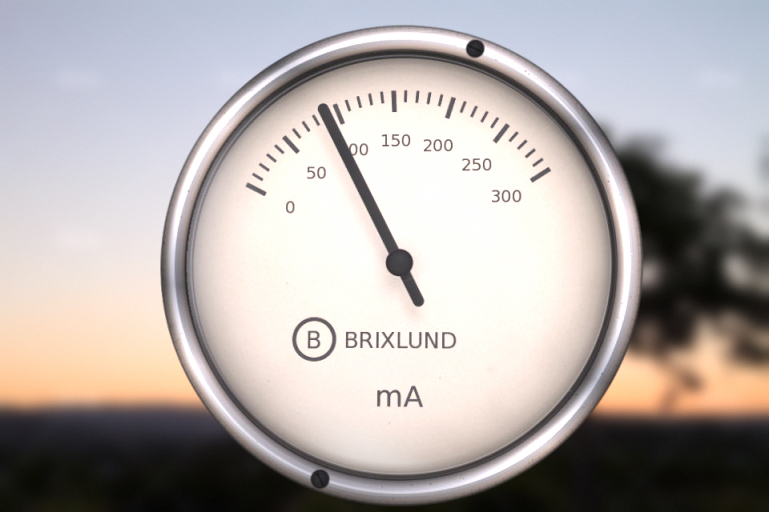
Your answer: **90** mA
